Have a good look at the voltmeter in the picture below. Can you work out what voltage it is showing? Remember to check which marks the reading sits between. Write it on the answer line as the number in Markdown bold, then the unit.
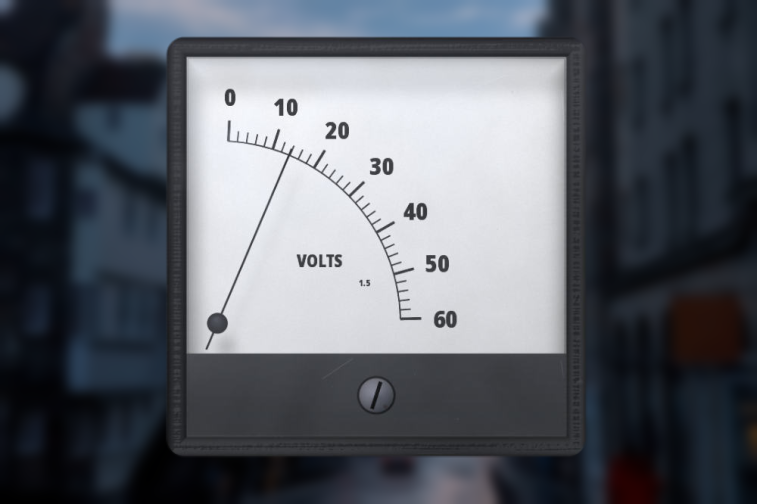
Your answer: **14** V
